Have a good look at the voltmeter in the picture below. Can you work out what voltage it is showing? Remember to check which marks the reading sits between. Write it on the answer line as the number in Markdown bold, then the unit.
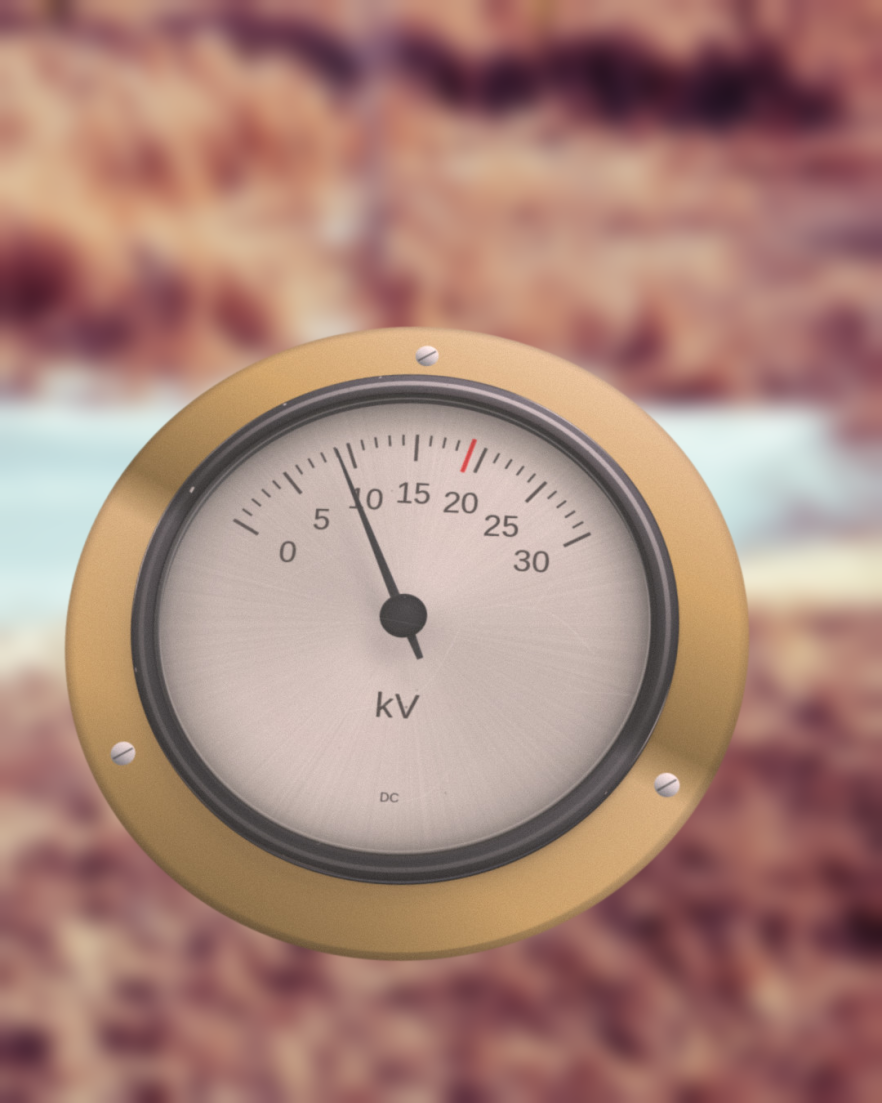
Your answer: **9** kV
